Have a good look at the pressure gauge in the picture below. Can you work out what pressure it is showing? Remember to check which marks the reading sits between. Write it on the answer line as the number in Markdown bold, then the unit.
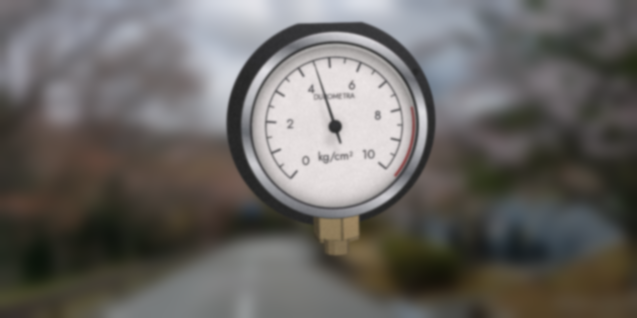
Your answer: **4.5** kg/cm²
